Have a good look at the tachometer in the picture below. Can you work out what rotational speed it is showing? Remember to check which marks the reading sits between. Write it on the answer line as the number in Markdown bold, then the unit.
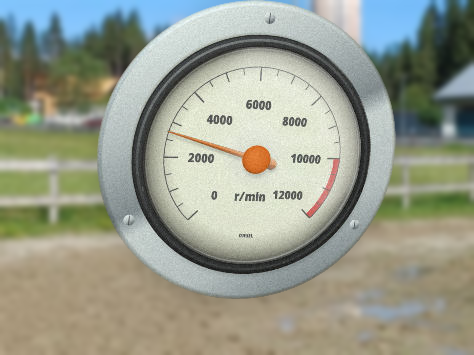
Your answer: **2750** rpm
